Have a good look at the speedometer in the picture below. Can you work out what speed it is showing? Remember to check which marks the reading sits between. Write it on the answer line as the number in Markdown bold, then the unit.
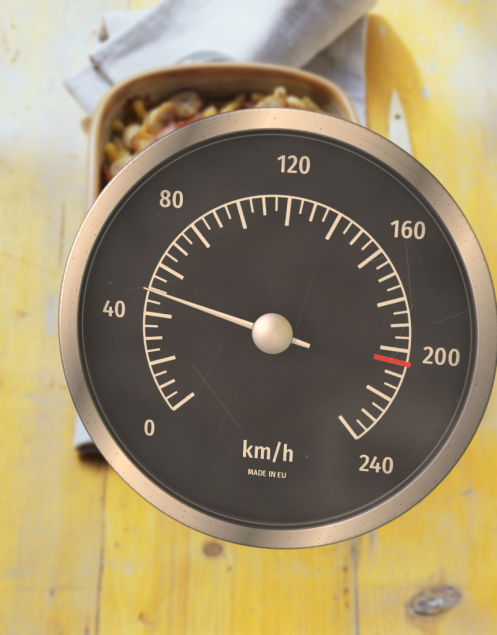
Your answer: **50** km/h
